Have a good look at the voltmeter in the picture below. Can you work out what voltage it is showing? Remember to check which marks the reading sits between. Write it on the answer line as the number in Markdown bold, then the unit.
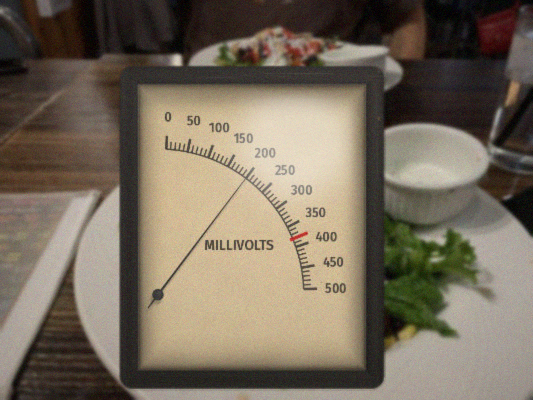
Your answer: **200** mV
